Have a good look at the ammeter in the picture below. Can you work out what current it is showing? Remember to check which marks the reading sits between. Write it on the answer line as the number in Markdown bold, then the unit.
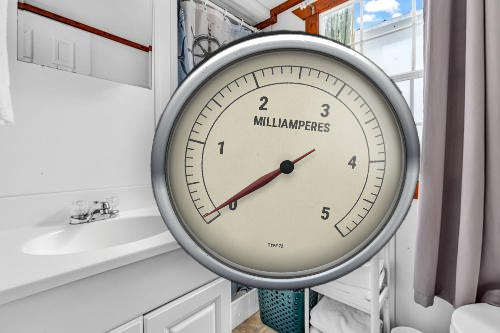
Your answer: **0.1** mA
